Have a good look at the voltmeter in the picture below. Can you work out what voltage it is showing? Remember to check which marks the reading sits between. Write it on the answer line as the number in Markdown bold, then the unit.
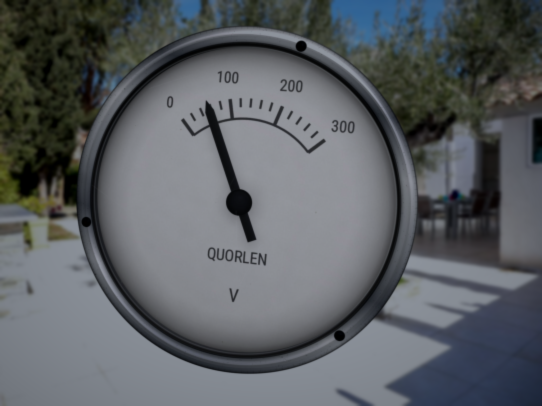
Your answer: **60** V
